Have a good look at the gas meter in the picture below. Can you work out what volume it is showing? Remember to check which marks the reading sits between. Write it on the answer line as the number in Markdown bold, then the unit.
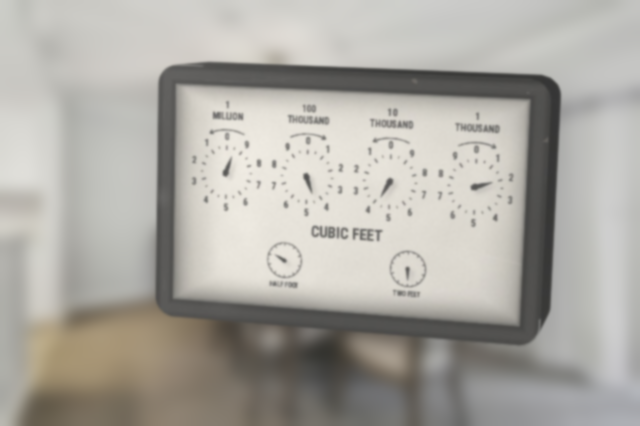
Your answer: **944200** ft³
